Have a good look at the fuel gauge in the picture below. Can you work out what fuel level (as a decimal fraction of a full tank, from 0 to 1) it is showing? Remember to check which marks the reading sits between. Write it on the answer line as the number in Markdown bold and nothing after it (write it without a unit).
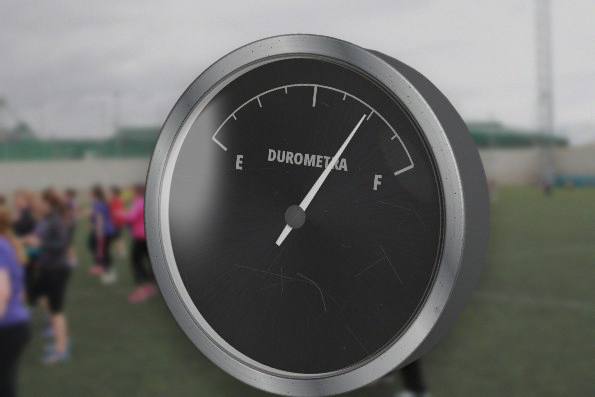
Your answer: **0.75**
